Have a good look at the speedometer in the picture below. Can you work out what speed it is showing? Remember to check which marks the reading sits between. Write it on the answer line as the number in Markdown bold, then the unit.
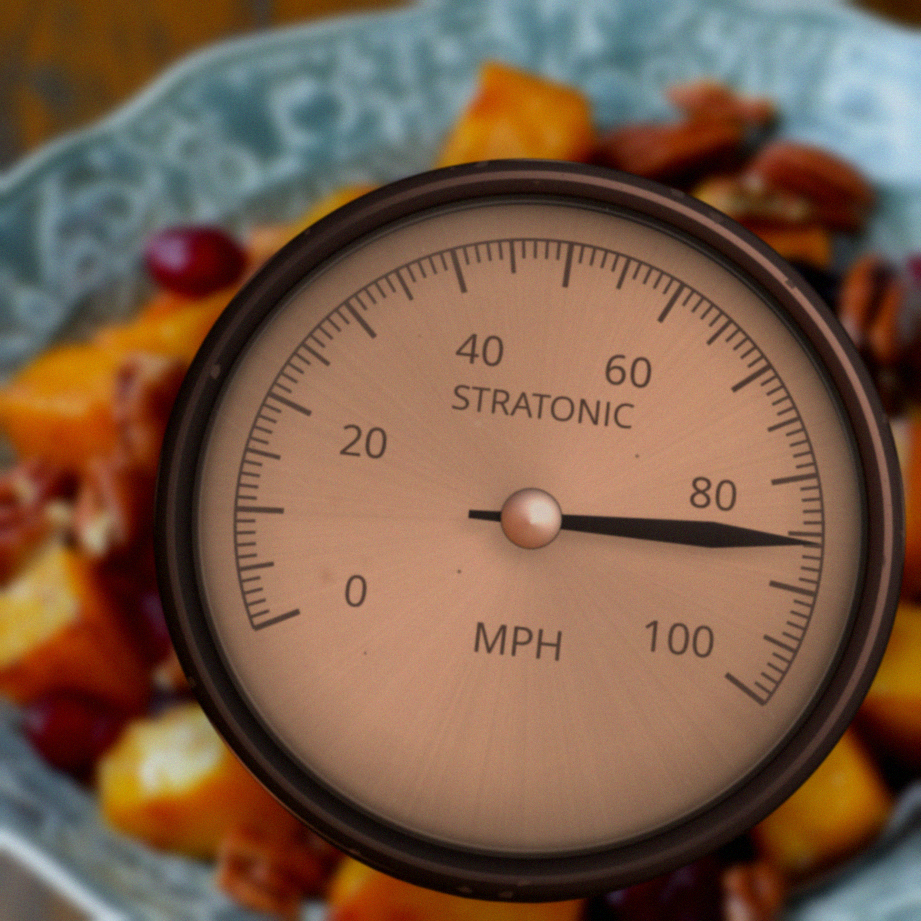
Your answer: **86** mph
